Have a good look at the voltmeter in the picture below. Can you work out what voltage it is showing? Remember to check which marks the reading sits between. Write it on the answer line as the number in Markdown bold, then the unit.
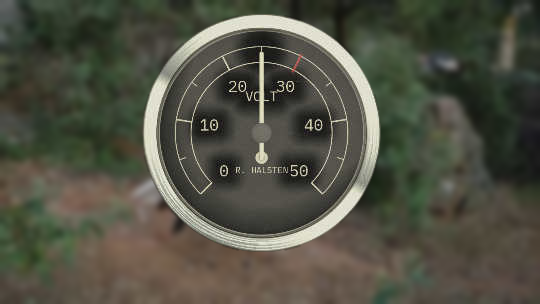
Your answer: **25** V
